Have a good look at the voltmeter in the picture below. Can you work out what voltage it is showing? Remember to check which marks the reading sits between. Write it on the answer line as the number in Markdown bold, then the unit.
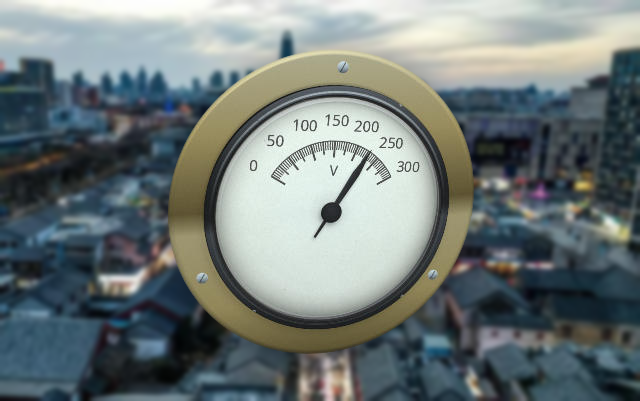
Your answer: **225** V
